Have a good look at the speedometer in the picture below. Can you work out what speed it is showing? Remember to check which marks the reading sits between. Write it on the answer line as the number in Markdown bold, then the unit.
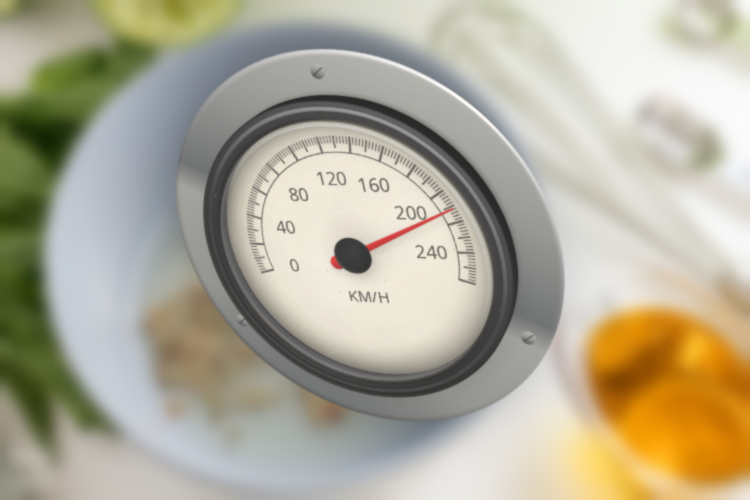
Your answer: **210** km/h
